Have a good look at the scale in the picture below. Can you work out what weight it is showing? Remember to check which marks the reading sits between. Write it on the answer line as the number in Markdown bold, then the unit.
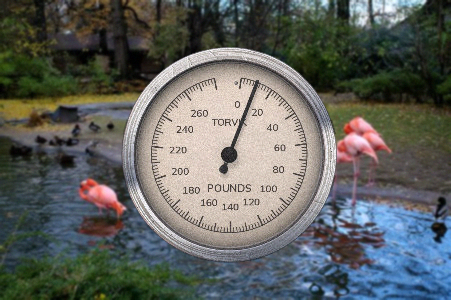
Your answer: **10** lb
